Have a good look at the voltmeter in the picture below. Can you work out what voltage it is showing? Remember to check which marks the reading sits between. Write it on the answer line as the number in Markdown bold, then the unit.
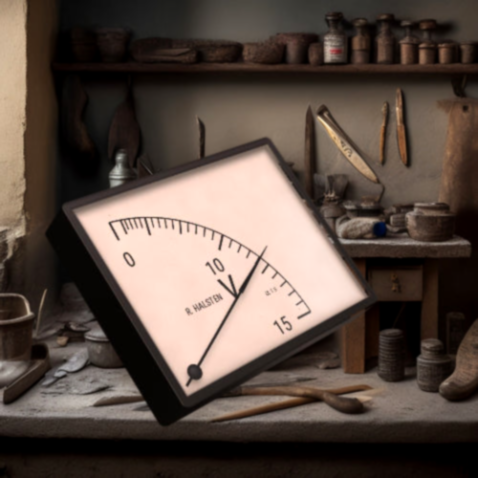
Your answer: **12** V
